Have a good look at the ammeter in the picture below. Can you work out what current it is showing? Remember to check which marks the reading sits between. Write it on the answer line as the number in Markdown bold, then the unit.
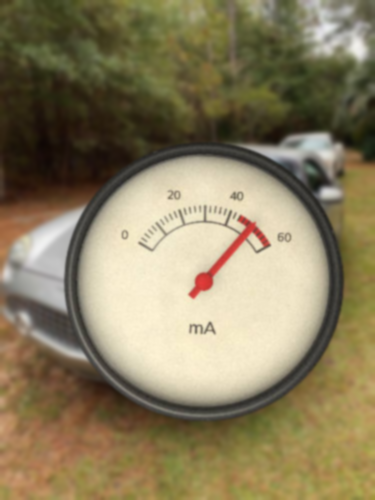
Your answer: **50** mA
